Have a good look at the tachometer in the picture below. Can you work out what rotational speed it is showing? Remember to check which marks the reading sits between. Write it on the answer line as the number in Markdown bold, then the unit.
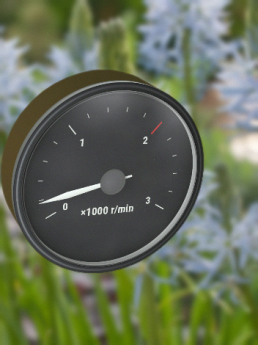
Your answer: **200** rpm
